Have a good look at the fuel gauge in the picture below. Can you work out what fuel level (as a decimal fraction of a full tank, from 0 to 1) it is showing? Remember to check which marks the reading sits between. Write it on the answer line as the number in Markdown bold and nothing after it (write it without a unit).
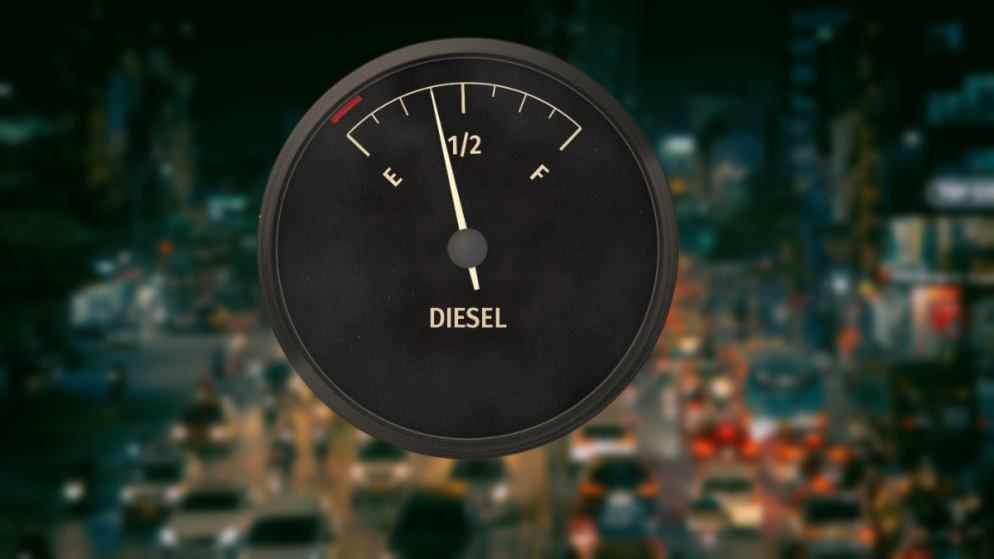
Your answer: **0.375**
